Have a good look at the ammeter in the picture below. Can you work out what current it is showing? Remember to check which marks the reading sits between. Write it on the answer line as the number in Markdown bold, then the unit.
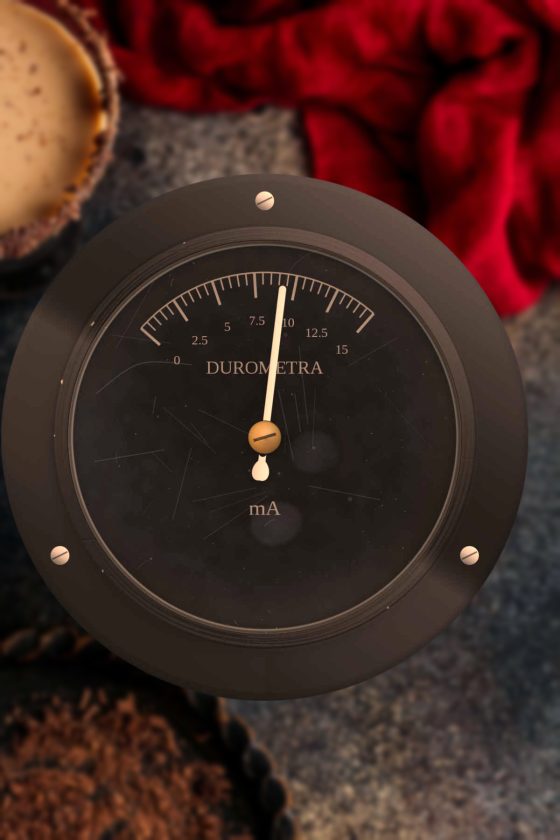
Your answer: **9.25** mA
